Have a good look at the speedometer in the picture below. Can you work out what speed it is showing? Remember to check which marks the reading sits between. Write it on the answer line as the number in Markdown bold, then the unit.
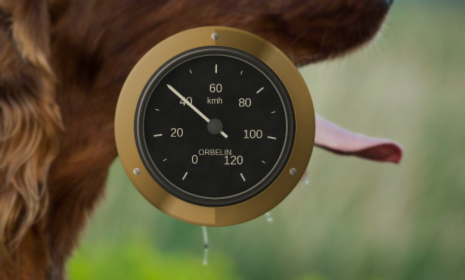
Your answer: **40** km/h
